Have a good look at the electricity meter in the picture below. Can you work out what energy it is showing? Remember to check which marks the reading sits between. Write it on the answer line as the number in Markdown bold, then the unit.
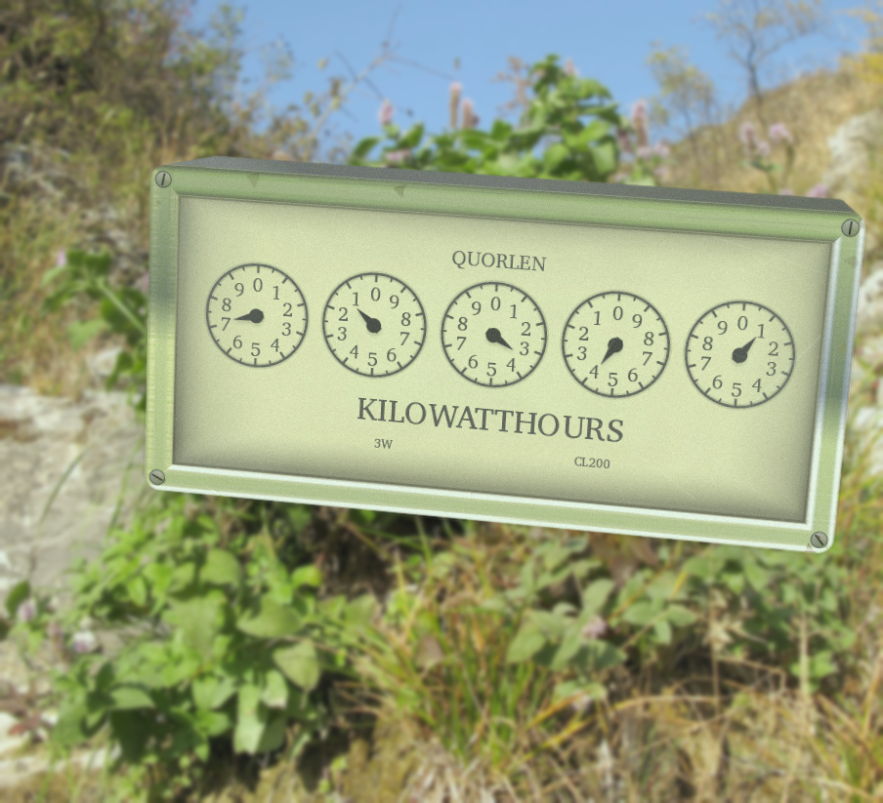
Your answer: **71341** kWh
